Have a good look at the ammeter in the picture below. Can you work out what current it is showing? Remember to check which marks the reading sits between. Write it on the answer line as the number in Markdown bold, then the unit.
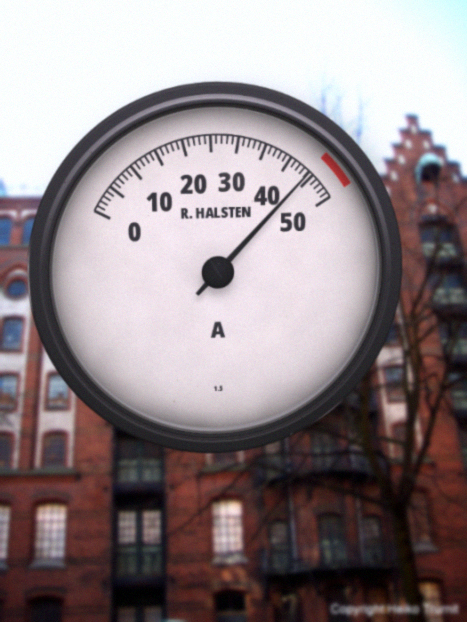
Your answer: **44** A
